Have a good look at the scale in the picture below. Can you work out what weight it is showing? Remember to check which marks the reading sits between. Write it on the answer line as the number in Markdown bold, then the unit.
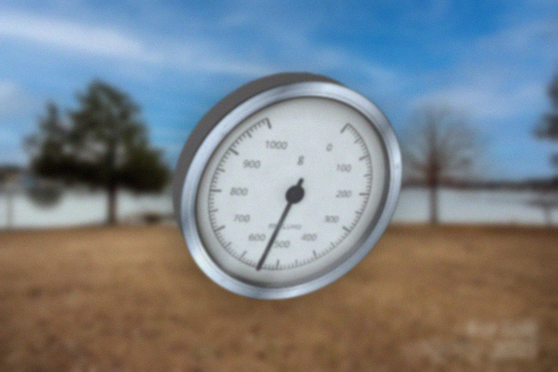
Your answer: **550** g
